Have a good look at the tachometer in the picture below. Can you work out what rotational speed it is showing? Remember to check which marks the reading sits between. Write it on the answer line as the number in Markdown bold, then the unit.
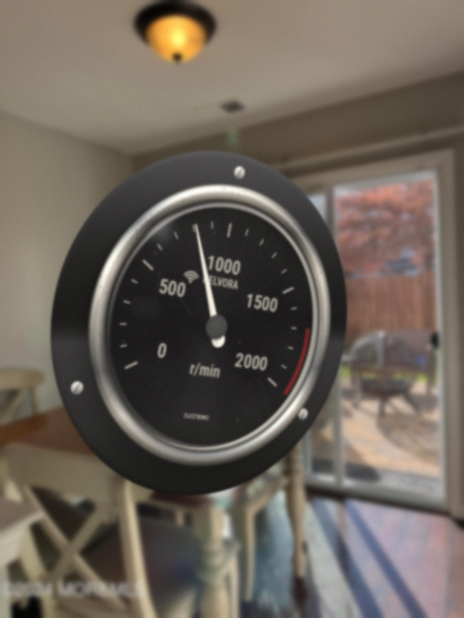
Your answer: **800** rpm
